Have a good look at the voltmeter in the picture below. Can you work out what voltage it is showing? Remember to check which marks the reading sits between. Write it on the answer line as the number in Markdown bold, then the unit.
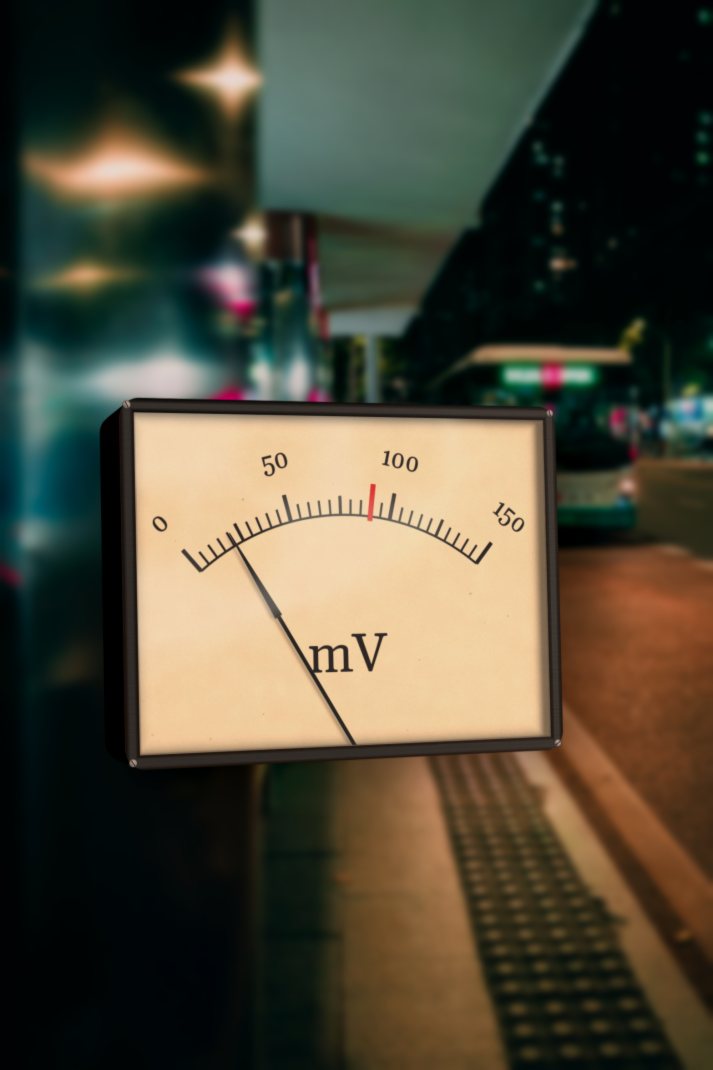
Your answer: **20** mV
